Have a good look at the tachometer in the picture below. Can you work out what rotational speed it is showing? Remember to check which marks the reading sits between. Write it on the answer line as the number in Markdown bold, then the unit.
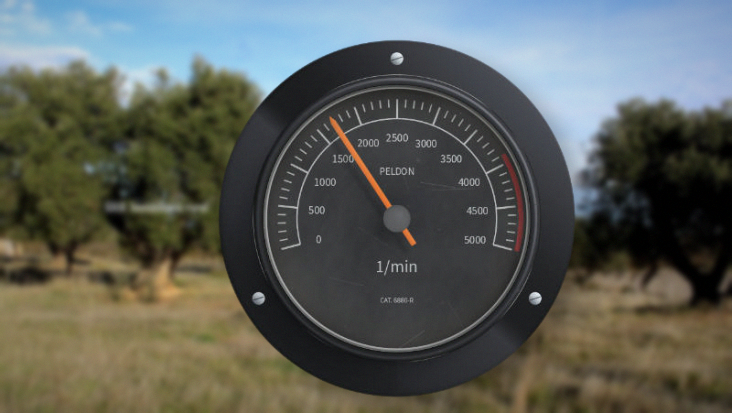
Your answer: **1700** rpm
